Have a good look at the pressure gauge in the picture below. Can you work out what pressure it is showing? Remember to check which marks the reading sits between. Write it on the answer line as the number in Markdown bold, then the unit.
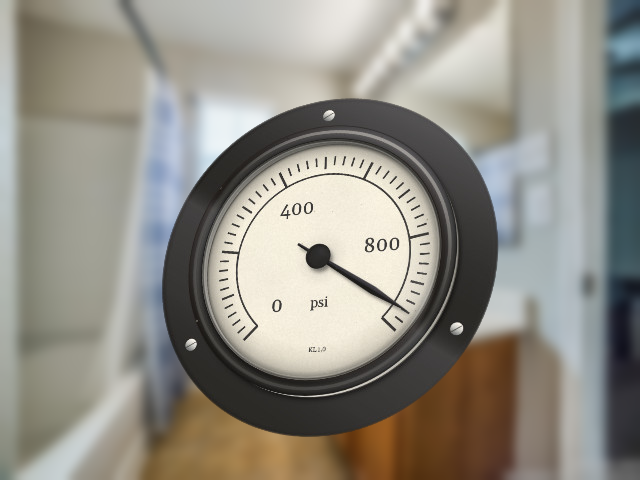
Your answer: **960** psi
